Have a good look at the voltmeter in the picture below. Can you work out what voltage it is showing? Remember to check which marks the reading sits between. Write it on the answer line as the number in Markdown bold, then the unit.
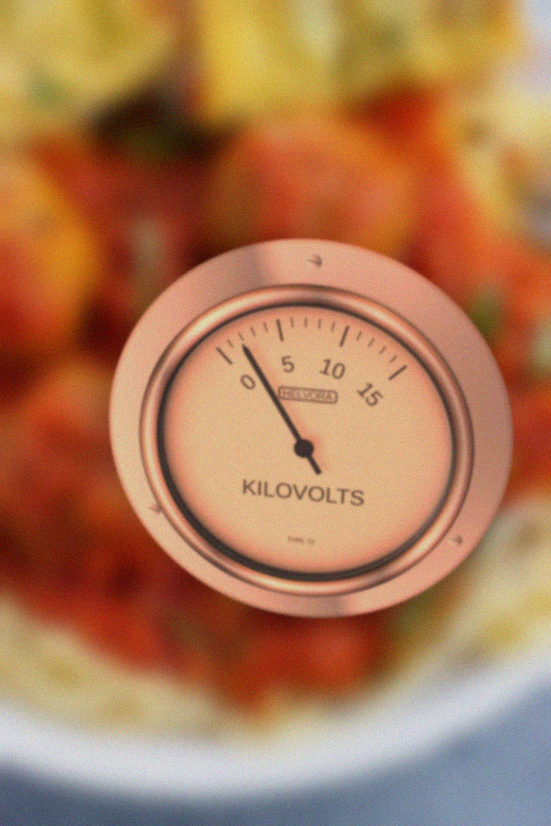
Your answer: **2** kV
